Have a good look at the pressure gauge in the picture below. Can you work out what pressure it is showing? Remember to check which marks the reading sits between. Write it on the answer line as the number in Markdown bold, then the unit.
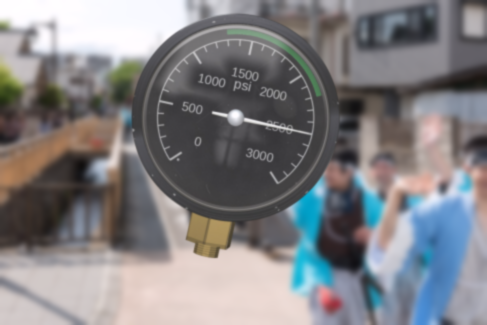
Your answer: **2500** psi
